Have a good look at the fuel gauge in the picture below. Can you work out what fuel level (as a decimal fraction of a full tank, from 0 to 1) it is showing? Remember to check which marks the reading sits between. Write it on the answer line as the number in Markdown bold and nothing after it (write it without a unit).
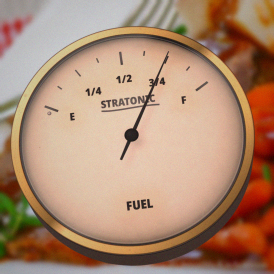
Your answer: **0.75**
